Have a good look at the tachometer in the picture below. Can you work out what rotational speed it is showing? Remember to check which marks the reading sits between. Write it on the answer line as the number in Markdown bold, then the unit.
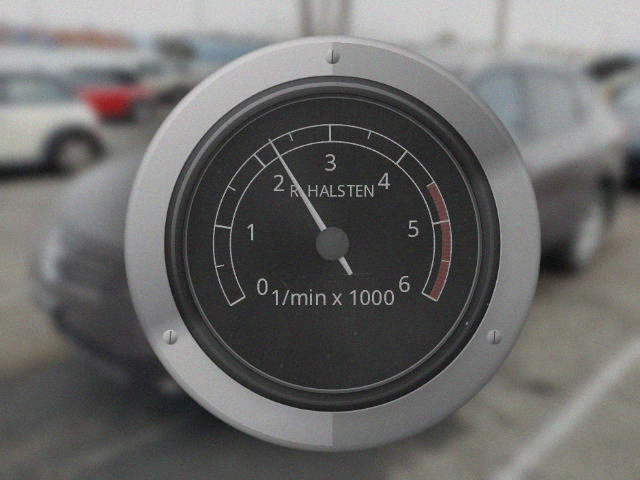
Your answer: **2250** rpm
